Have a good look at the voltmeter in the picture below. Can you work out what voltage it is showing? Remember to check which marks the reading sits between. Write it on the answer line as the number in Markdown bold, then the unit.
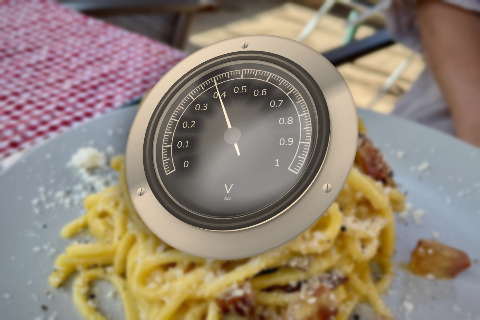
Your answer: **0.4** V
